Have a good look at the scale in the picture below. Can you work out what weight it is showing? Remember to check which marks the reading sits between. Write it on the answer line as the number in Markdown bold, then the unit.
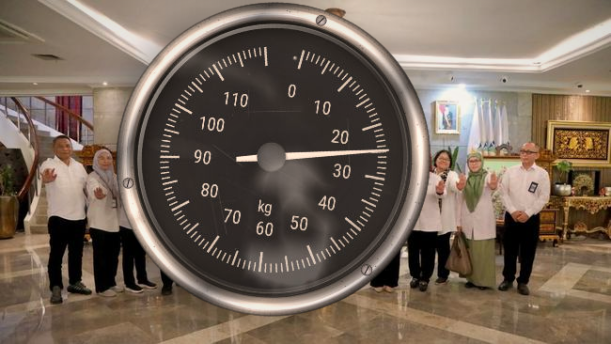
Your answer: **25** kg
